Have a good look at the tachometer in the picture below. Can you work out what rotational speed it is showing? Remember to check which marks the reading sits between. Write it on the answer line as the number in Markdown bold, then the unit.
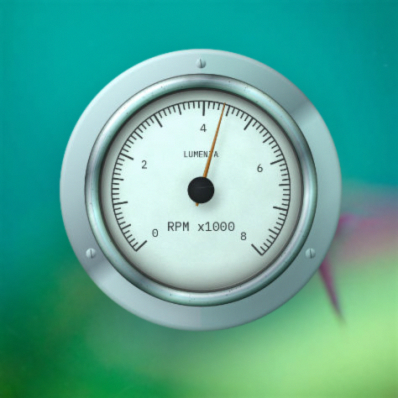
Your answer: **4400** rpm
